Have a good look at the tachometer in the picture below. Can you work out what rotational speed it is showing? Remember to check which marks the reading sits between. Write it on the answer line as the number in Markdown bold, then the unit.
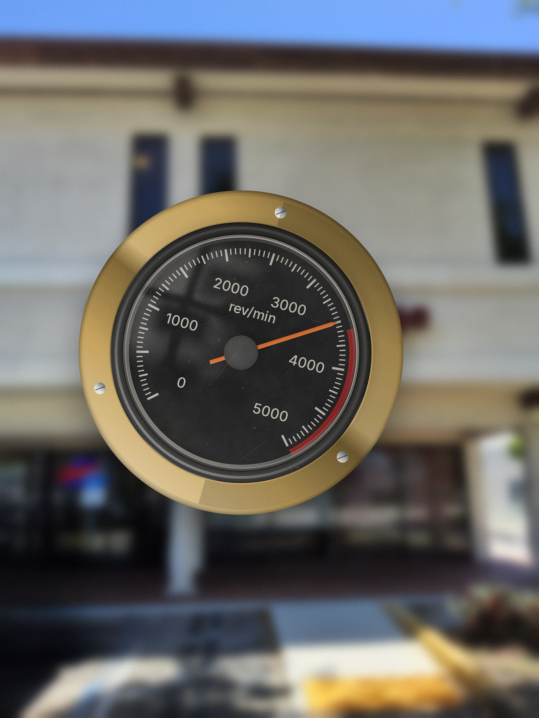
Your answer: **3500** rpm
